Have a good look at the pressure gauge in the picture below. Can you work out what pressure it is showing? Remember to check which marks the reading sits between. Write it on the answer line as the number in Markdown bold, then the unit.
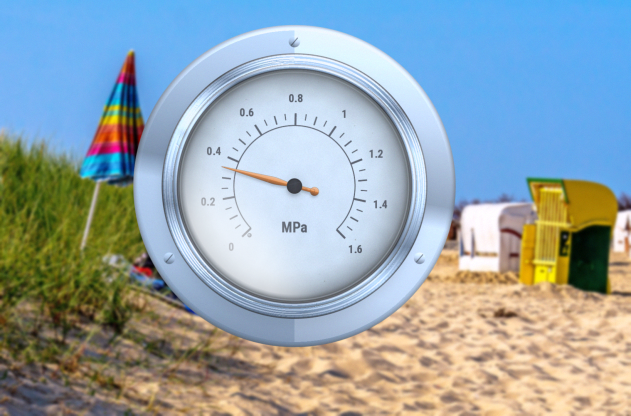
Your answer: **0.35** MPa
